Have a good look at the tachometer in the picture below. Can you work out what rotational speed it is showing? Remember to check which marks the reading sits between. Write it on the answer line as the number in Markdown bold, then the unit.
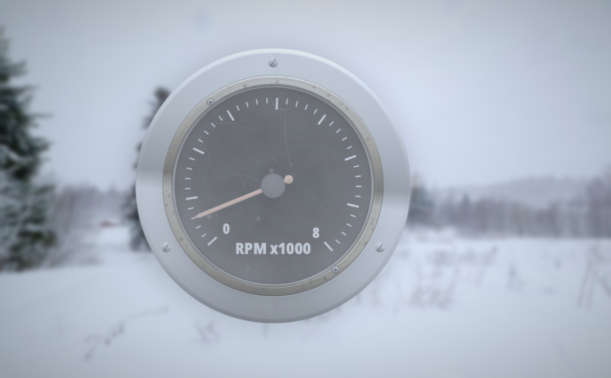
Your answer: **600** rpm
